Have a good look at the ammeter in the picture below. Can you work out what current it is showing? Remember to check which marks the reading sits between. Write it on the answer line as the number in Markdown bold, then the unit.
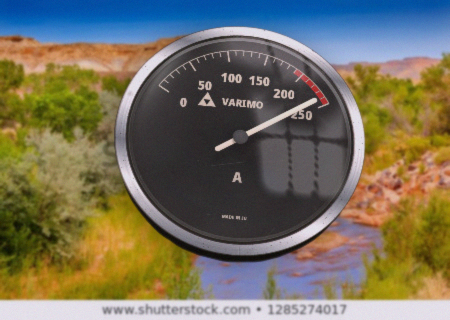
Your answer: **240** A
